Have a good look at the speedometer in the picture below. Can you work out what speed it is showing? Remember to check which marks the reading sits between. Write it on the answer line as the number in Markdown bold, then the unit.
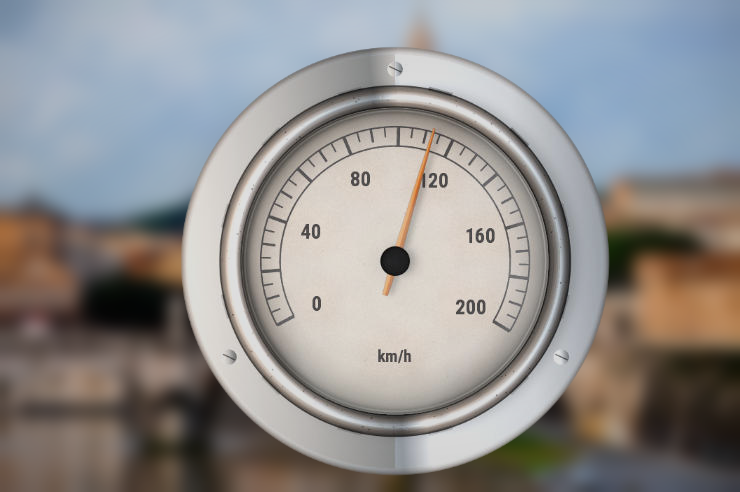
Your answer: **112.5** km/h
